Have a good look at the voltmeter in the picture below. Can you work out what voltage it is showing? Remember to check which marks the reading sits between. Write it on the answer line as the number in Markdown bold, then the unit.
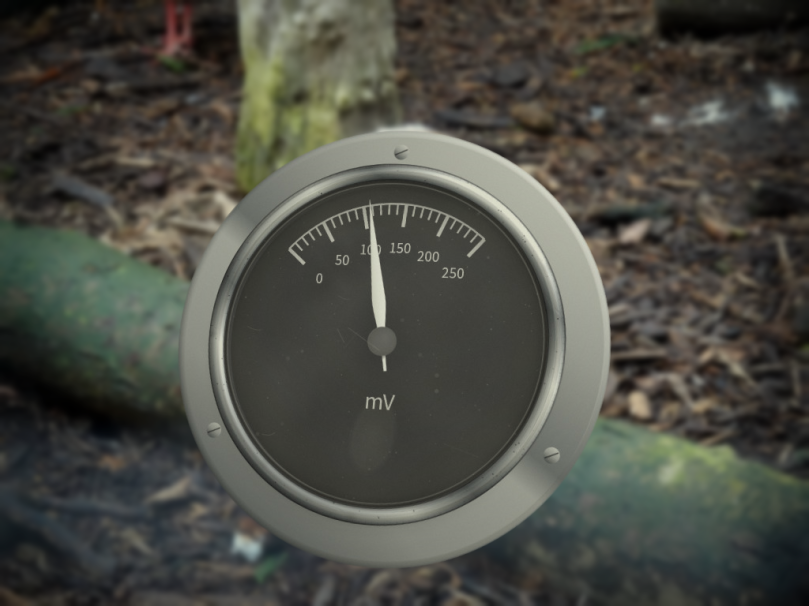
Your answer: **110** mV
